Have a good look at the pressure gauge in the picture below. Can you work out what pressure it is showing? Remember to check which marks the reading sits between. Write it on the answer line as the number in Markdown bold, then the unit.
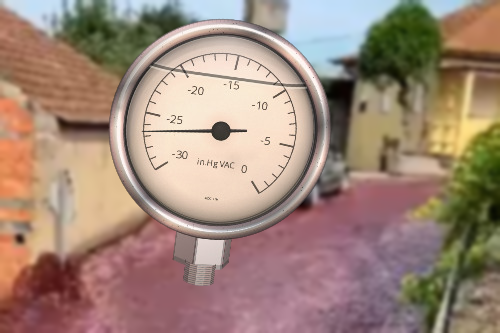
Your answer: **-26.5** inHg
